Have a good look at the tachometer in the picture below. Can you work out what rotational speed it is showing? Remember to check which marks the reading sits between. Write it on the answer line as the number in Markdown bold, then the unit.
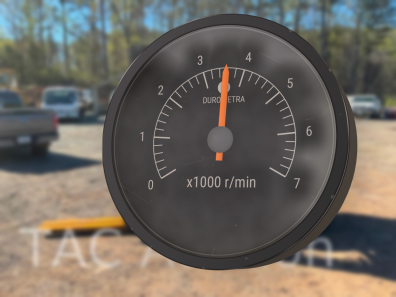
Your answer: **3600** rpm
